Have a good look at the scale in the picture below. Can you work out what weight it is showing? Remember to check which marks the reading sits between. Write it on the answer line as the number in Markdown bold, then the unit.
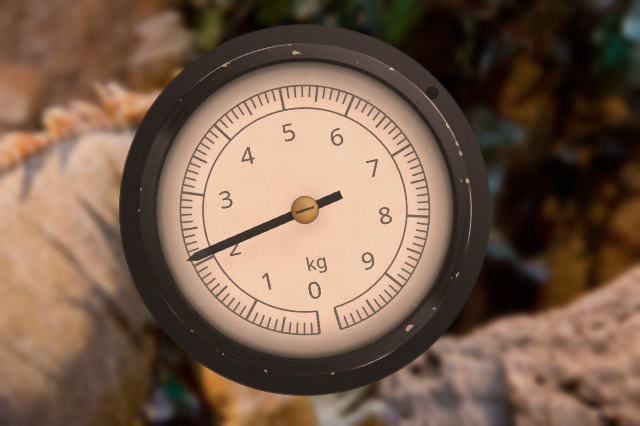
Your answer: **2.1** kg
